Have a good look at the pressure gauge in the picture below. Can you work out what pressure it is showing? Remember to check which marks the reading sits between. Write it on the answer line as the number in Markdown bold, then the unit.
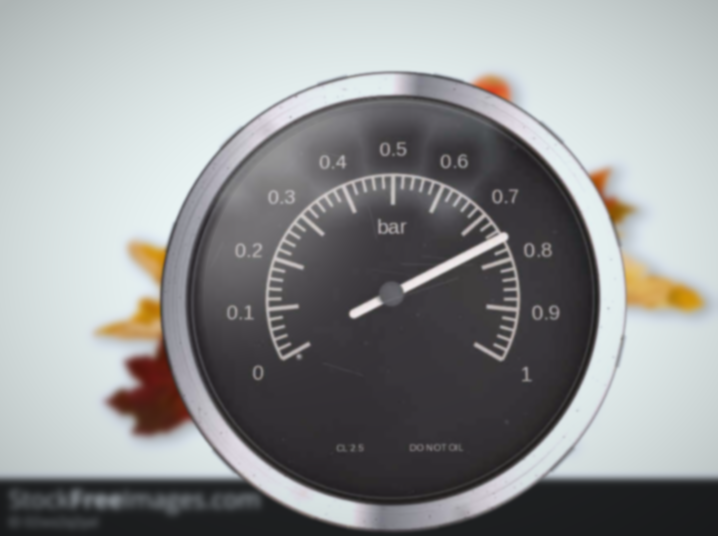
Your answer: **0.76** bar
